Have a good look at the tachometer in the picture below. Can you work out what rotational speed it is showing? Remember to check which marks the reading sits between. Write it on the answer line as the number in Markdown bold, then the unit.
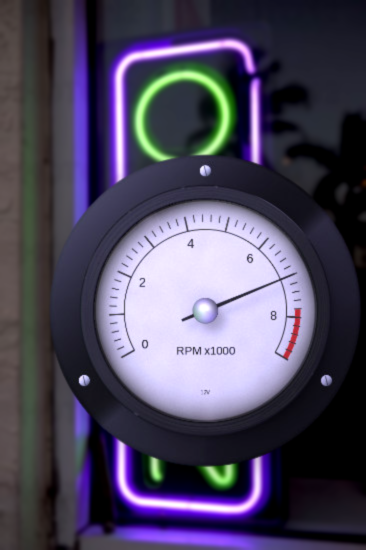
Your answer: **7000** rpm
